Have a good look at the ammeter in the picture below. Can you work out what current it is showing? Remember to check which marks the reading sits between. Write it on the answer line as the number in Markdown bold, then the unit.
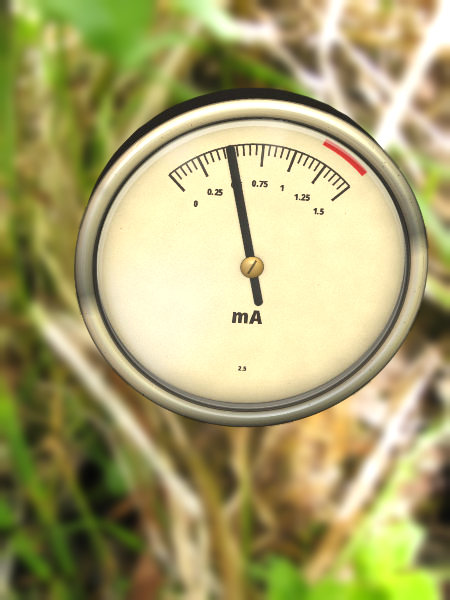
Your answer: **0.5** mA
